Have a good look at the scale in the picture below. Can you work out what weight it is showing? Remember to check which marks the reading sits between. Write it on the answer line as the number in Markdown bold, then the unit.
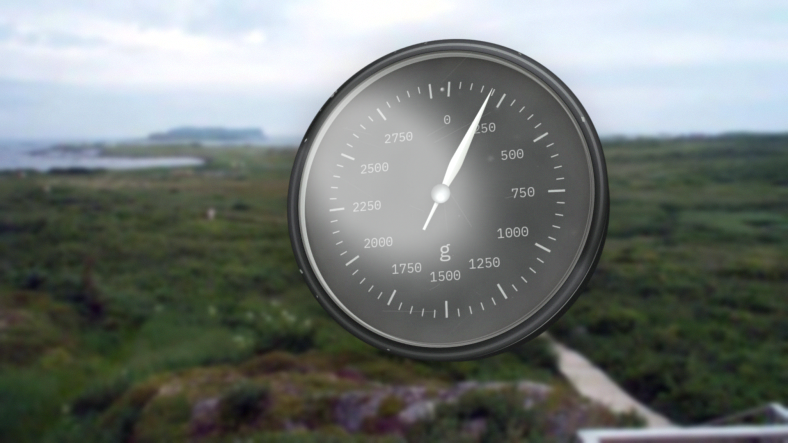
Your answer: **200** g
